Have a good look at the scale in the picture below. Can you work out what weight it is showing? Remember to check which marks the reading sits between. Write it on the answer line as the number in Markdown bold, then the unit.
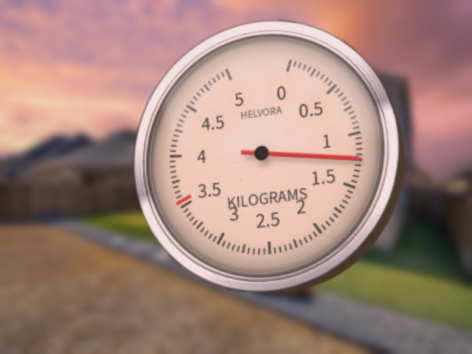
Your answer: **1.25** kg
